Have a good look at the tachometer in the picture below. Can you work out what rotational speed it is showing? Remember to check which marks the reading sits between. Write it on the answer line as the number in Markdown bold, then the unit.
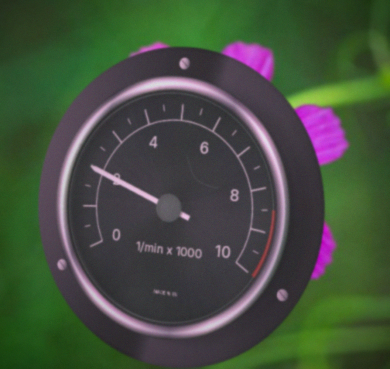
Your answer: **2000** rpm
